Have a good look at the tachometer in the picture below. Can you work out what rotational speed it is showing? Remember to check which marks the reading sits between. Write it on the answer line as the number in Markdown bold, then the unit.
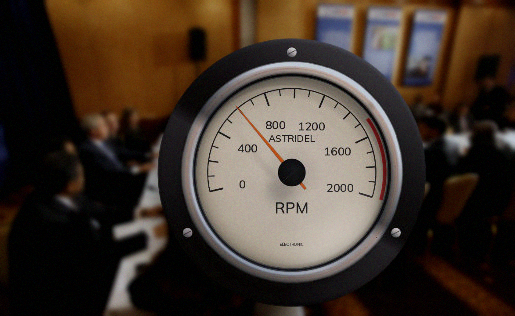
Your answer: **600** rpm
